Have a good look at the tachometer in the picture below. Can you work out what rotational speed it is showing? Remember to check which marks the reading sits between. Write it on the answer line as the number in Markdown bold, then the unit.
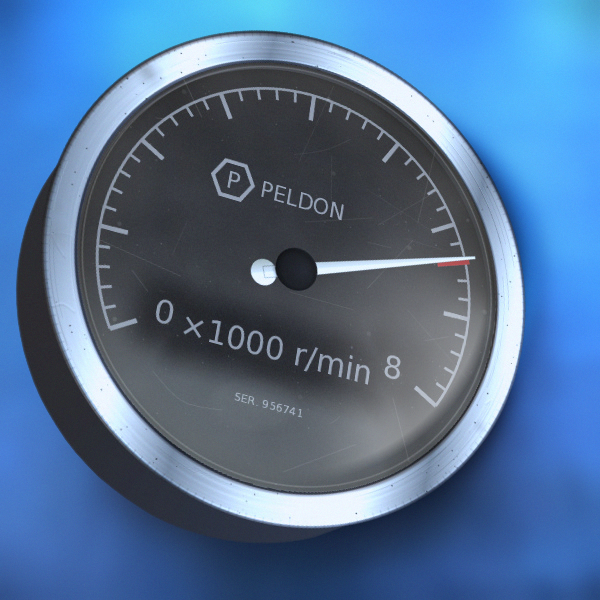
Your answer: **6400** rpm
